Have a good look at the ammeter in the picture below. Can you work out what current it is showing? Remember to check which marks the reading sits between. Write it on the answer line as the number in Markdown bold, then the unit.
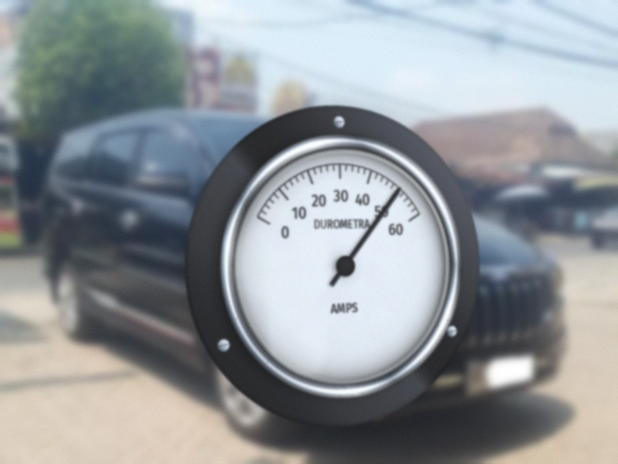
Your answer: **50** A
